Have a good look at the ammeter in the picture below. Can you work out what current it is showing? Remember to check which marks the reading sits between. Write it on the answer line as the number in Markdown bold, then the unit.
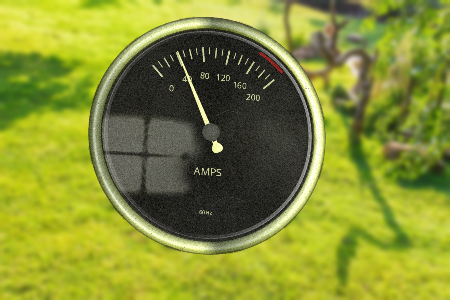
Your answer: **40** A
